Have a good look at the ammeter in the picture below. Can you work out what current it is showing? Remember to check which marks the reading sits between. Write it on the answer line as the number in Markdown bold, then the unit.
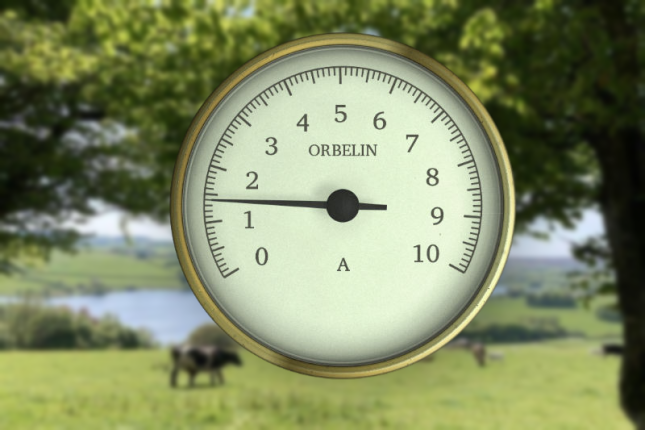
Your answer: **1.4** A
